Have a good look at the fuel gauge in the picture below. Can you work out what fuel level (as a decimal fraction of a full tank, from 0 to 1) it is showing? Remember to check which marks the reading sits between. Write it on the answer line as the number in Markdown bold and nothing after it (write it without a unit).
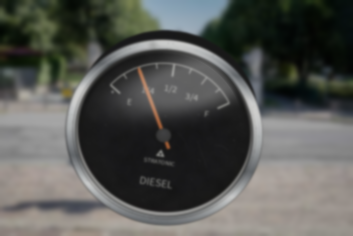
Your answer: **0.25**
